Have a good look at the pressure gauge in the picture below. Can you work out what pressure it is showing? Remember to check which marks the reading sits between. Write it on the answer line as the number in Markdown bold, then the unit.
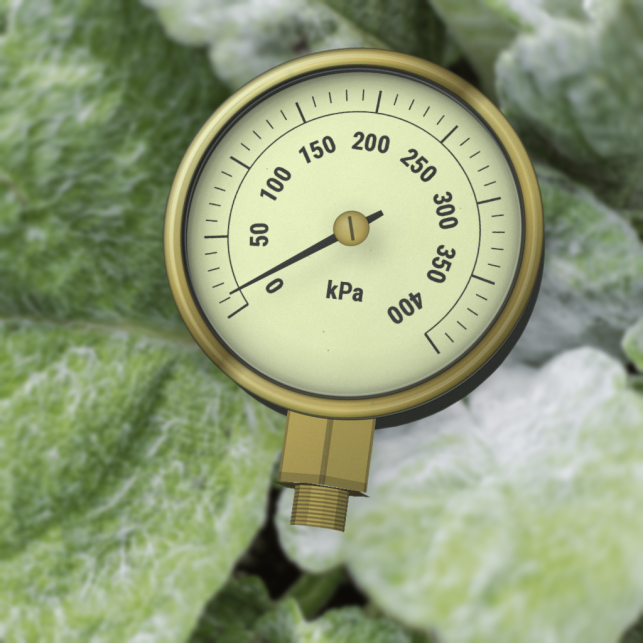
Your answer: **10** kPa
